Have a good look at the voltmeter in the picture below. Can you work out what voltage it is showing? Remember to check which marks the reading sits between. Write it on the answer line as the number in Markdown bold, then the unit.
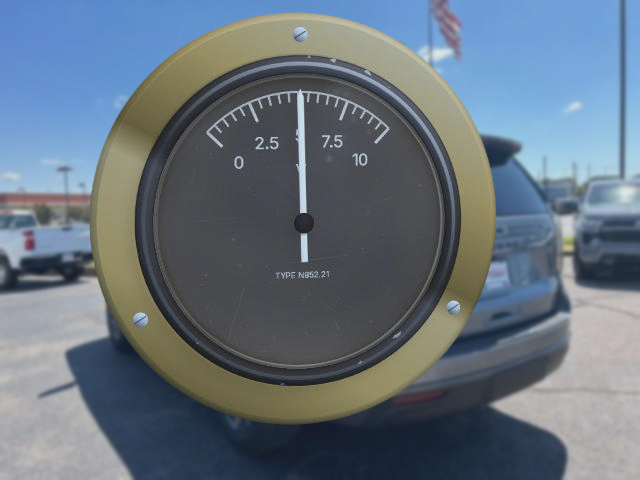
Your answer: **5** V
